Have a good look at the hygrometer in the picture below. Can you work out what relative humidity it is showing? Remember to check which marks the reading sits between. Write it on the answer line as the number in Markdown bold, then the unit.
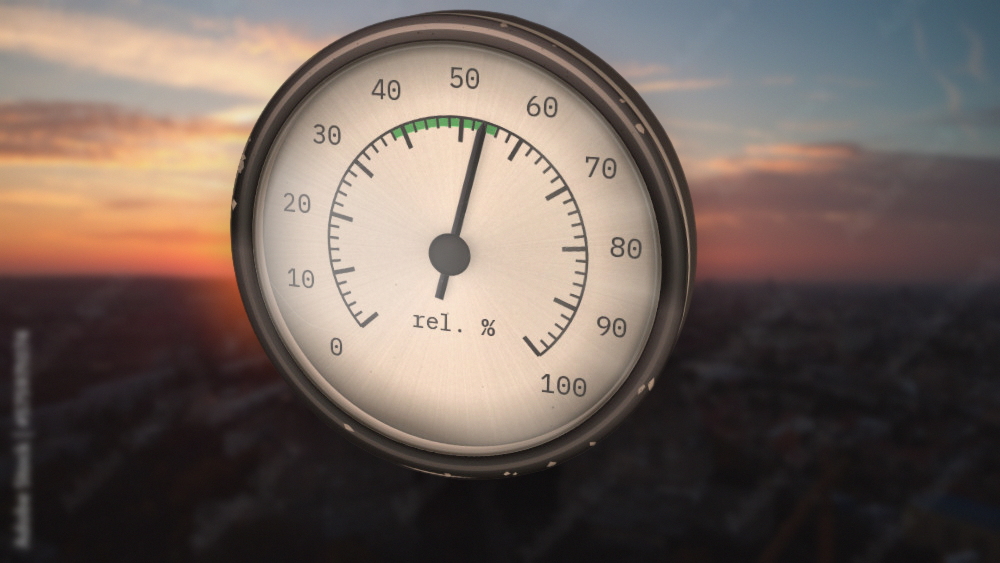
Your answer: **54** %
